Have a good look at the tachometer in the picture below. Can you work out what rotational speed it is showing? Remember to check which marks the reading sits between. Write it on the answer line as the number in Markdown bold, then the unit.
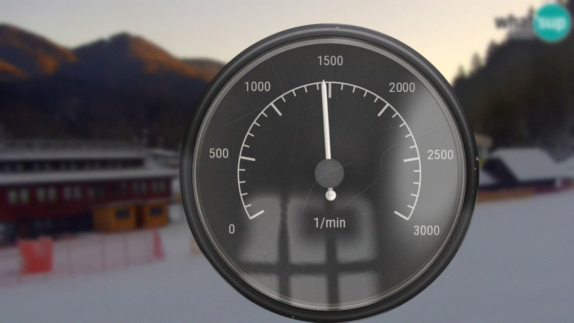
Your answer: **1450** rpm
